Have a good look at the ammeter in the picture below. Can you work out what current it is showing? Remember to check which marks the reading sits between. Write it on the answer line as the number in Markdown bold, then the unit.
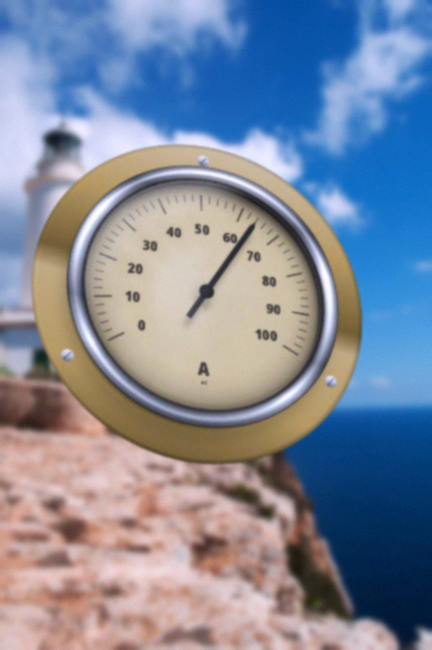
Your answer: **64** A
